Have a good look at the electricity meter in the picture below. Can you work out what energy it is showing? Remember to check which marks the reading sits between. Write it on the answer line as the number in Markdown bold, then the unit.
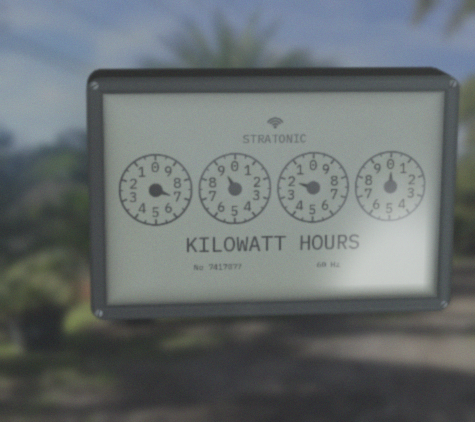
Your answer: **6920** kWh
